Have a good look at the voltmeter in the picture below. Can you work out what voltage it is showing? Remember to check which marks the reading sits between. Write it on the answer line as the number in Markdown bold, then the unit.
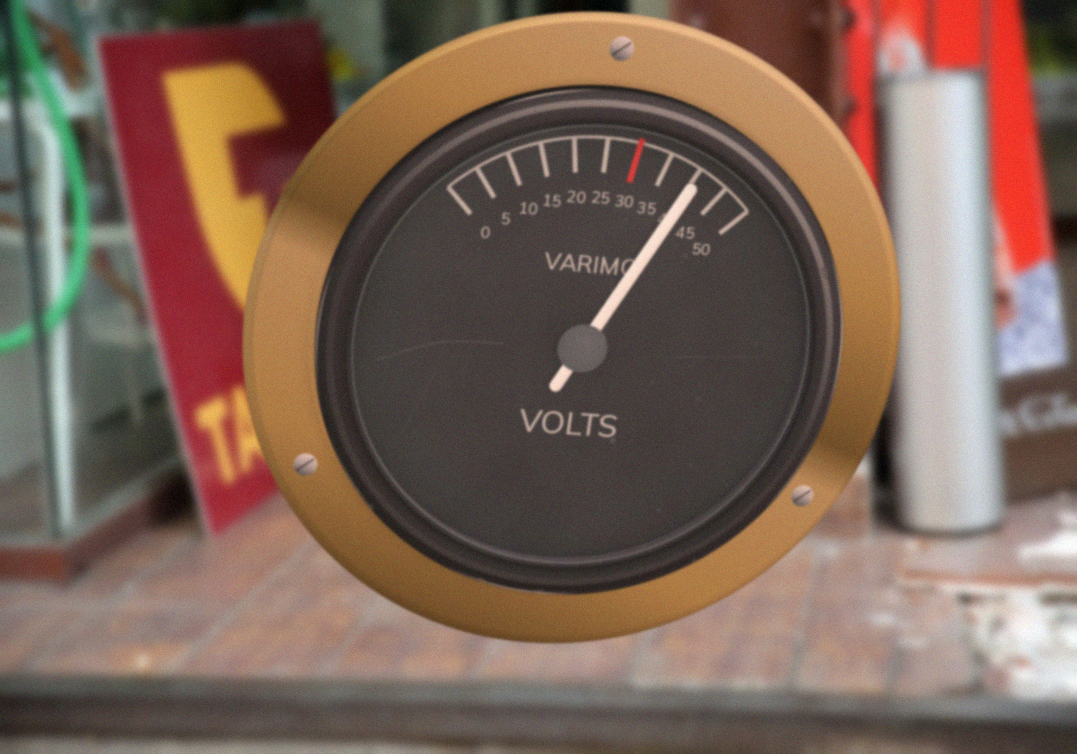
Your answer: **40** V
